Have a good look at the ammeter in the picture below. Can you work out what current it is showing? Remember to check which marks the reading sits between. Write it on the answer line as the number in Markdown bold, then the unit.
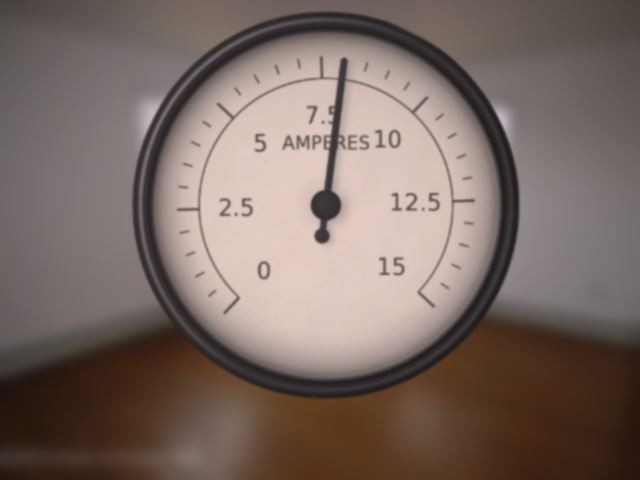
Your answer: **8** A
